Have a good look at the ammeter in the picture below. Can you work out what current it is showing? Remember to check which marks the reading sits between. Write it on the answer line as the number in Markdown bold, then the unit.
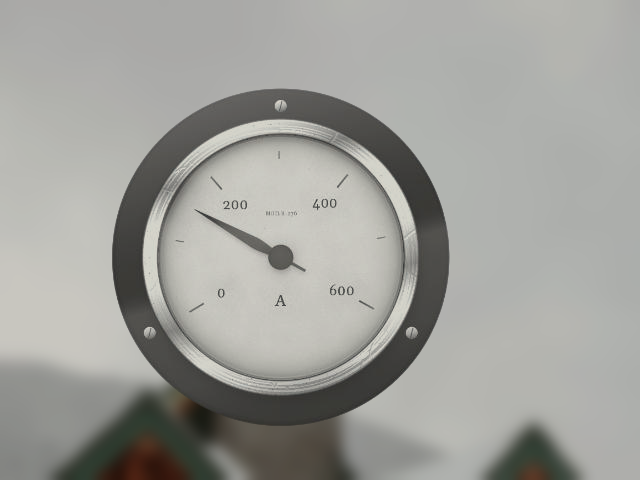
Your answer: **150** A
